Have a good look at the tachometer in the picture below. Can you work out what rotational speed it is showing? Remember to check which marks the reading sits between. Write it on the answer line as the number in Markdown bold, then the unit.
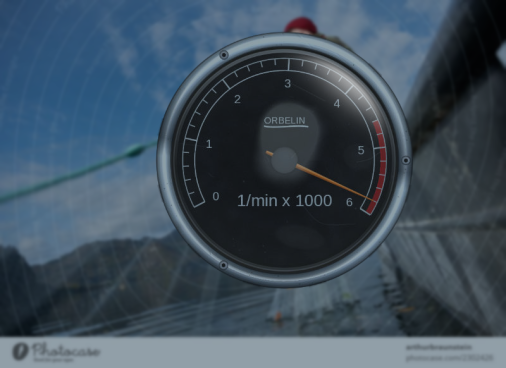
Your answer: **5800** rpm
